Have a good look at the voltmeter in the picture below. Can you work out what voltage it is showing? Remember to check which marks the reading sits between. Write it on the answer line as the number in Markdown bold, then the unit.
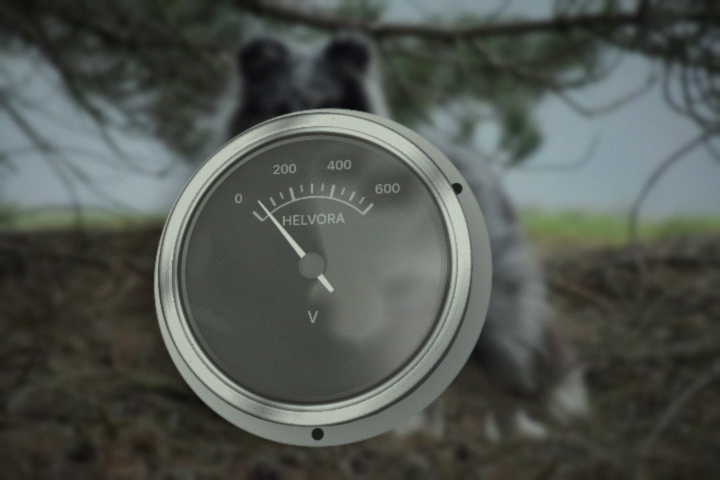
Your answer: **50** V
